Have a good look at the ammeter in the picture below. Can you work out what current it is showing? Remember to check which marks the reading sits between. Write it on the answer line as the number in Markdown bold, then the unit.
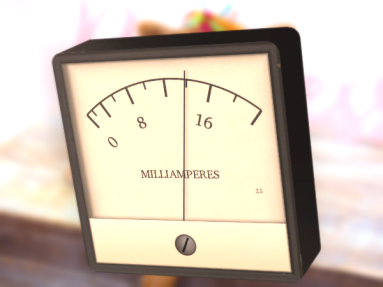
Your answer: **14** mA
